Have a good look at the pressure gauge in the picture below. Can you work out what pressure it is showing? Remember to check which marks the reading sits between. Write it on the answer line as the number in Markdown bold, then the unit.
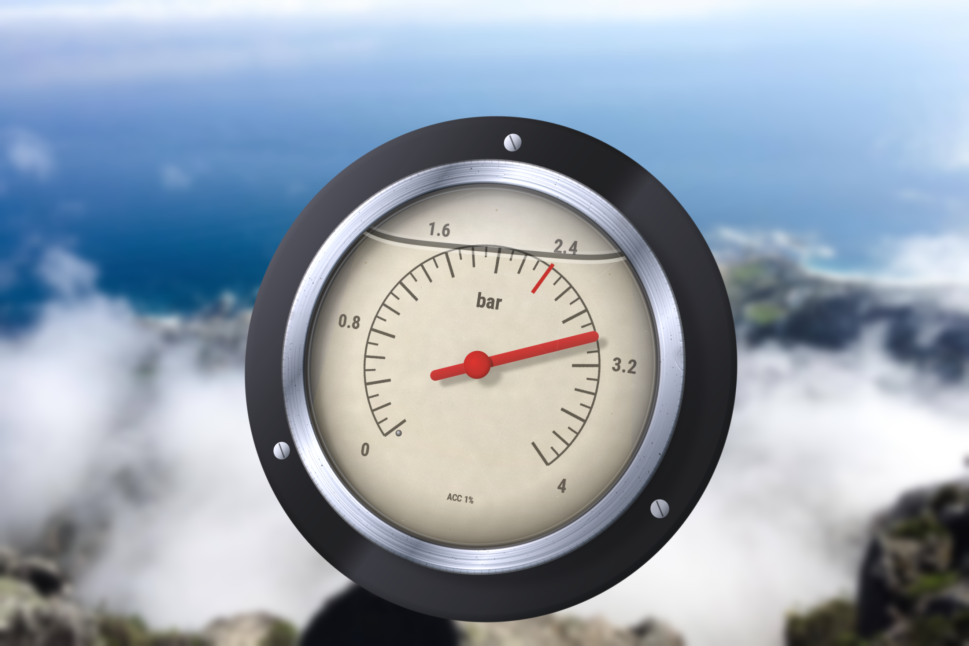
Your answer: **3** bar
